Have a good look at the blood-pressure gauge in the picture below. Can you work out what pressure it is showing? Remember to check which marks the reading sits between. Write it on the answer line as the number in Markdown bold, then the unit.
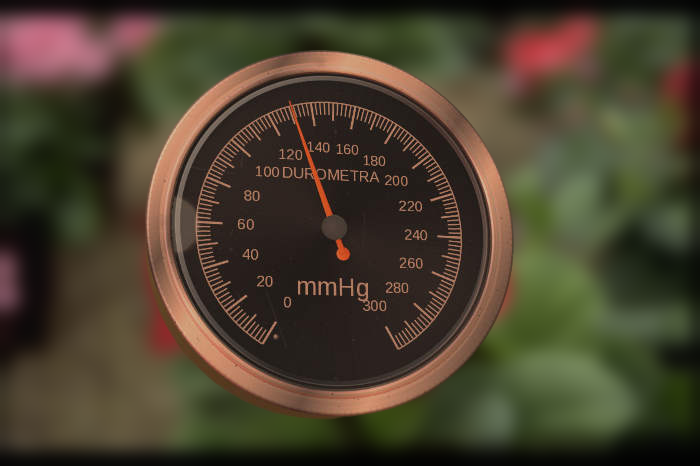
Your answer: **130** mmHg
